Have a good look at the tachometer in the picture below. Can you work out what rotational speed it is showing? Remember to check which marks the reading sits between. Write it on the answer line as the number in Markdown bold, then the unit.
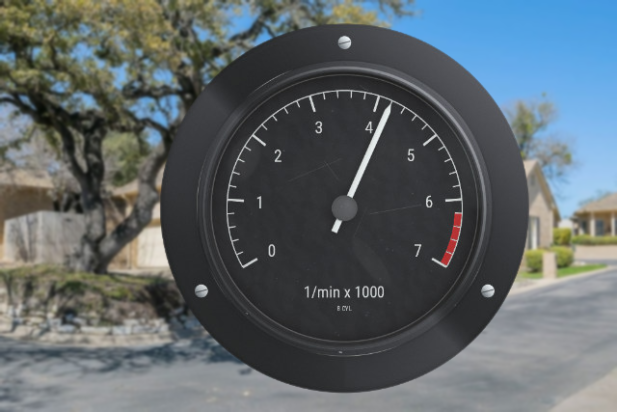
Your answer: **4200** rpm
